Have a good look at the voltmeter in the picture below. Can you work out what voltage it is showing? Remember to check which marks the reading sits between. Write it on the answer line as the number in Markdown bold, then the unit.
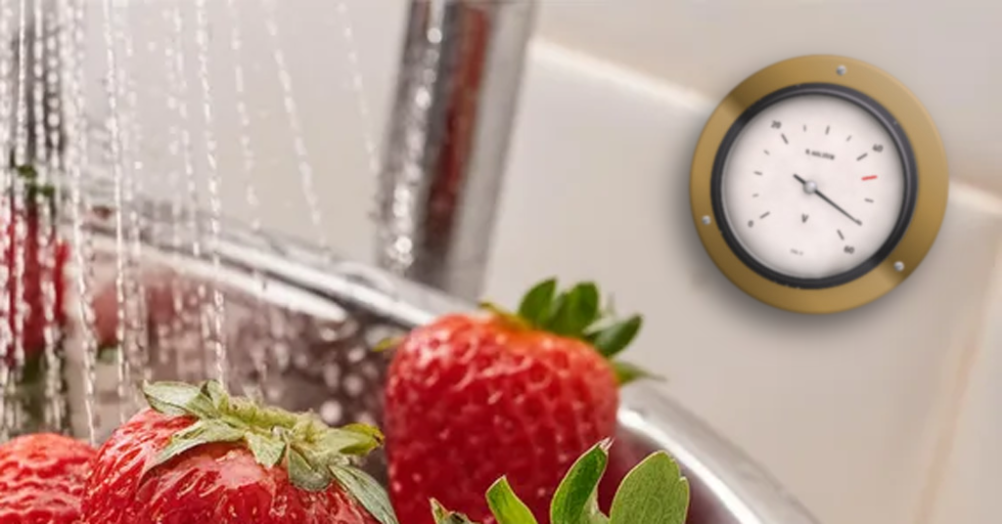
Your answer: **55** V
